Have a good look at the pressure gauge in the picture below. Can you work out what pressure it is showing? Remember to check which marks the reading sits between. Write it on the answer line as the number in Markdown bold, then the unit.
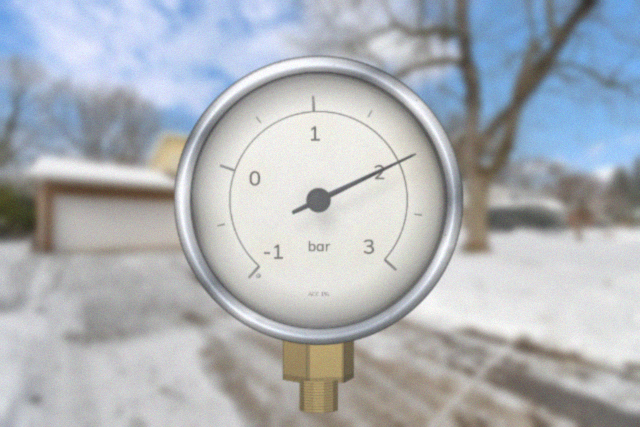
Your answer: **2** bar
